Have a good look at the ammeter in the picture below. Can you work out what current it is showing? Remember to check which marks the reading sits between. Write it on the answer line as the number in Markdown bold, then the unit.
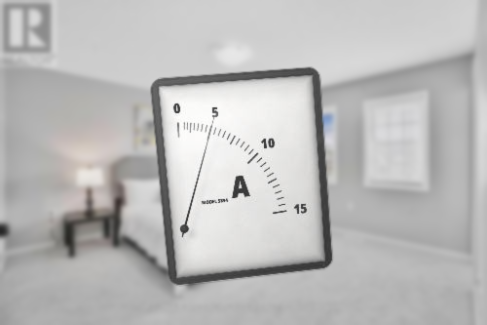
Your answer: **5** A
